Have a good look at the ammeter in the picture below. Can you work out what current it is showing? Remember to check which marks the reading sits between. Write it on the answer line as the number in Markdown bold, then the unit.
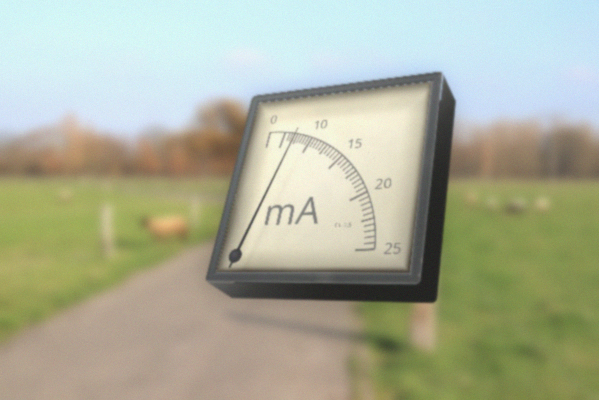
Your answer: **7.5** mA
